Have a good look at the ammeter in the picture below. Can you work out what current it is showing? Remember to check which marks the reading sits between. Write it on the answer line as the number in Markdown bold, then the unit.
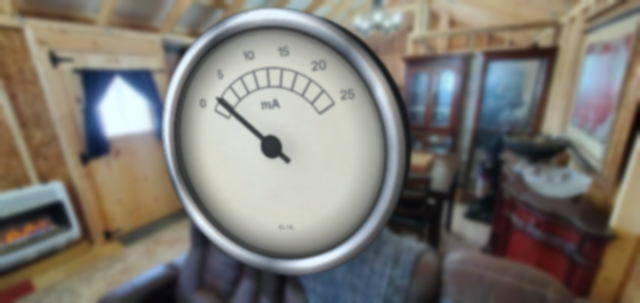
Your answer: **2.5** mA
